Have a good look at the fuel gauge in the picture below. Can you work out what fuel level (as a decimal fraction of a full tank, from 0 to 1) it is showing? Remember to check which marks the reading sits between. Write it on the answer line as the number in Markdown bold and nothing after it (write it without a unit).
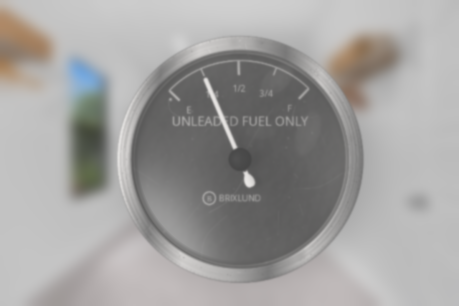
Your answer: **0.25**
